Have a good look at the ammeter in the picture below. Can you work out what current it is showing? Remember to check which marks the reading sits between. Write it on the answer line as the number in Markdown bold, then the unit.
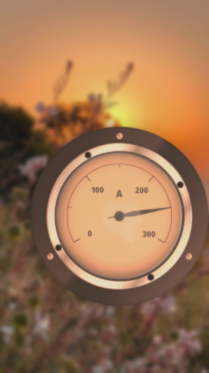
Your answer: **250** A
